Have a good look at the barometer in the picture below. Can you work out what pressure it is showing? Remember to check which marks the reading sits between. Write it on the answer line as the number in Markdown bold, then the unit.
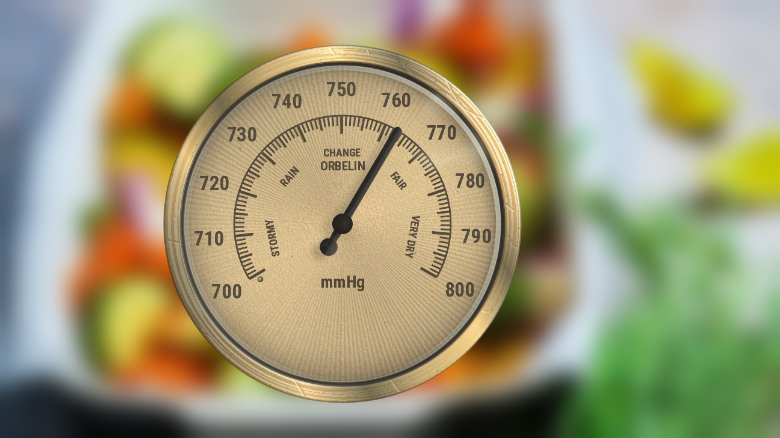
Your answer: **763** mmHg
